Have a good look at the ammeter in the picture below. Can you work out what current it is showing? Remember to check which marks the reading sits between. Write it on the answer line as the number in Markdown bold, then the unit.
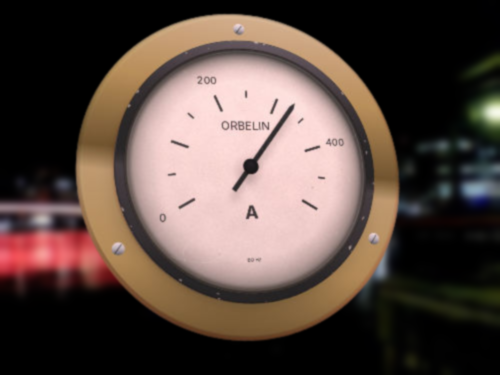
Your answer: **325** A
